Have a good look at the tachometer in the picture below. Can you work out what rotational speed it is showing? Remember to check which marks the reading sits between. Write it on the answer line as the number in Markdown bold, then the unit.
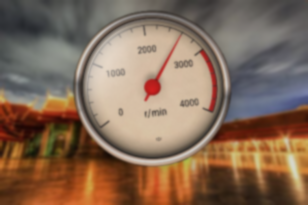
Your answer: **2600** rpm
